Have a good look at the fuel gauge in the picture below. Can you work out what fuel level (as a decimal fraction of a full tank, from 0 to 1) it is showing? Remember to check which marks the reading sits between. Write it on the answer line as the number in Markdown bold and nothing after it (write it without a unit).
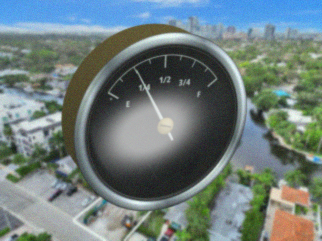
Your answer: **0.25**
